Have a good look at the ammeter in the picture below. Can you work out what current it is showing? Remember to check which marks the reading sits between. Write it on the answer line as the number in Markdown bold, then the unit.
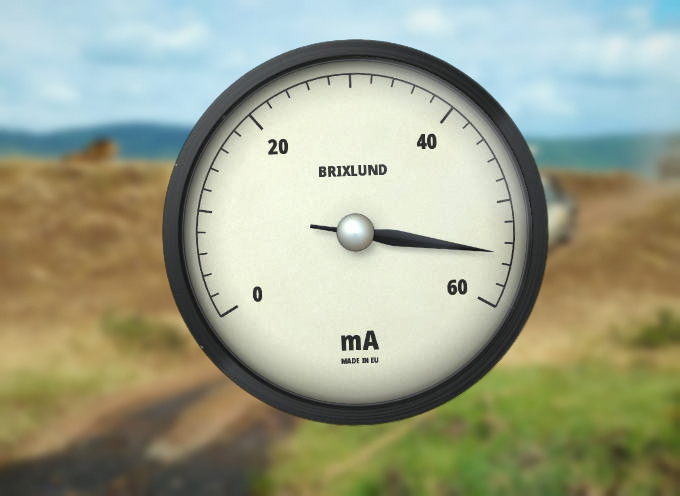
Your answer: **55** mA
